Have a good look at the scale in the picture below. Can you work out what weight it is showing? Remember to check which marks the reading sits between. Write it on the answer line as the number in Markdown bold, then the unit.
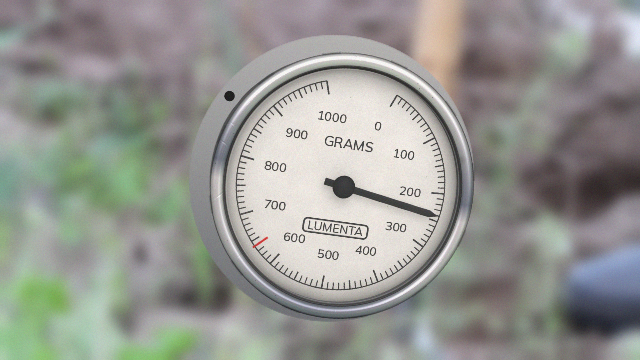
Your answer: **240** g
